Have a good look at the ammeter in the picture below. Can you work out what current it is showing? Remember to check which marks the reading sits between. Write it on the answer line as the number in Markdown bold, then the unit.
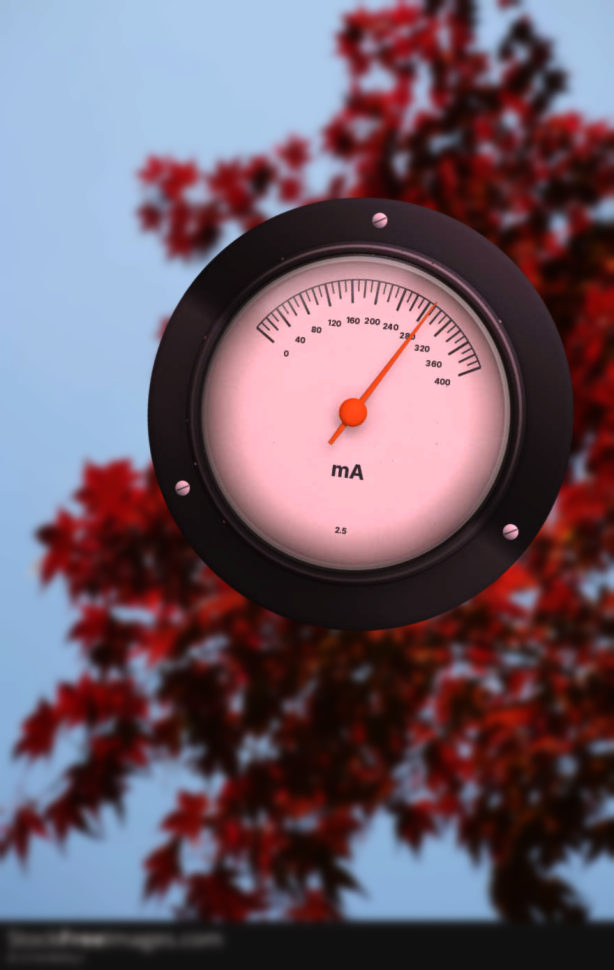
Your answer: **290** mA
